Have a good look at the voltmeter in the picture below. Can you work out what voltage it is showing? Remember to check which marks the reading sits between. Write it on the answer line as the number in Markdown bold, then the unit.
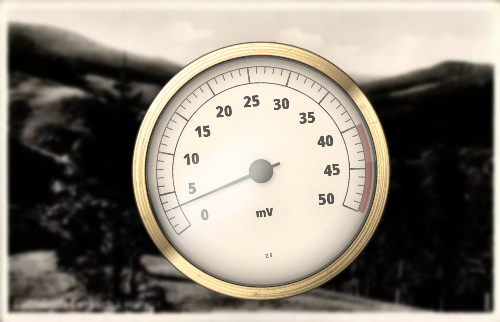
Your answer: **3** mV
